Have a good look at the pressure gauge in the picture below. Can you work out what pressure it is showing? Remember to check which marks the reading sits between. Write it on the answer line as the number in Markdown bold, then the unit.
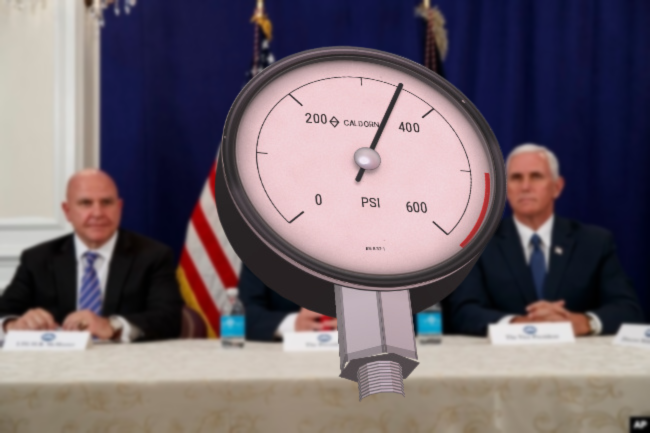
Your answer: **350** psi
